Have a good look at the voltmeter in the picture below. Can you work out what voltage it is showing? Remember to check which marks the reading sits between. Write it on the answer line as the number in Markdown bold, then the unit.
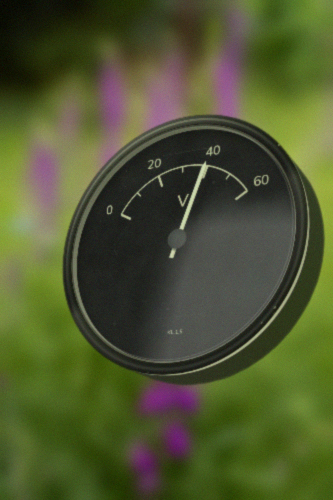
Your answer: **40** V
